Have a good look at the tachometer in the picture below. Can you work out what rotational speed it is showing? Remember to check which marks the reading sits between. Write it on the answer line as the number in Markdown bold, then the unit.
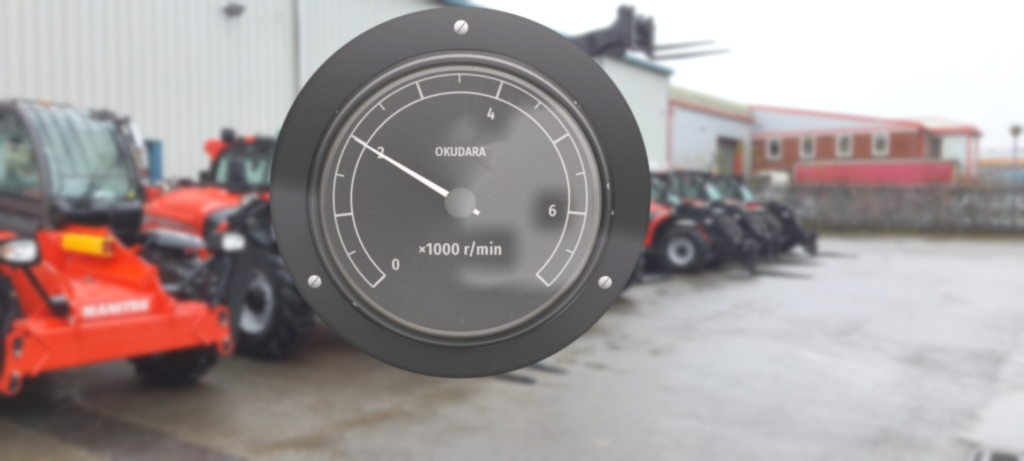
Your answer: **2000** rpm
